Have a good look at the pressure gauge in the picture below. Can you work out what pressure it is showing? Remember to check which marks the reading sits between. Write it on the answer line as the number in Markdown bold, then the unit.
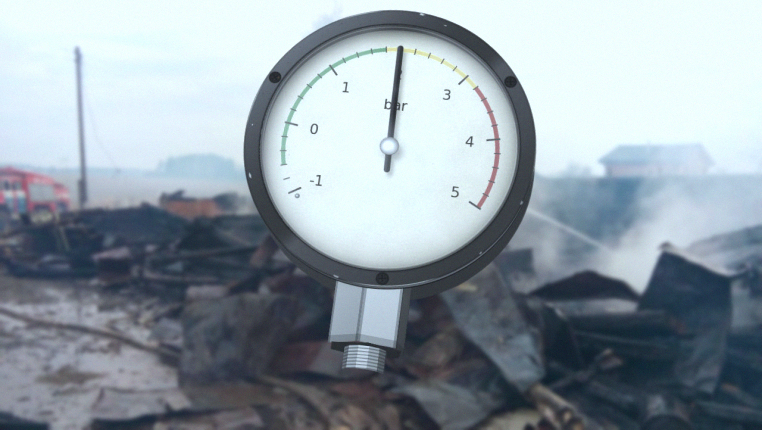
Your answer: **2** bar
